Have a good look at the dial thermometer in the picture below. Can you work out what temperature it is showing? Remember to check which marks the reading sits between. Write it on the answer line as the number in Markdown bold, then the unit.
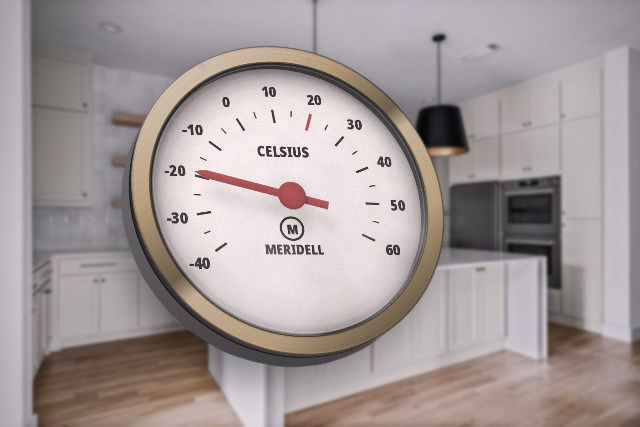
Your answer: **-20** °C
